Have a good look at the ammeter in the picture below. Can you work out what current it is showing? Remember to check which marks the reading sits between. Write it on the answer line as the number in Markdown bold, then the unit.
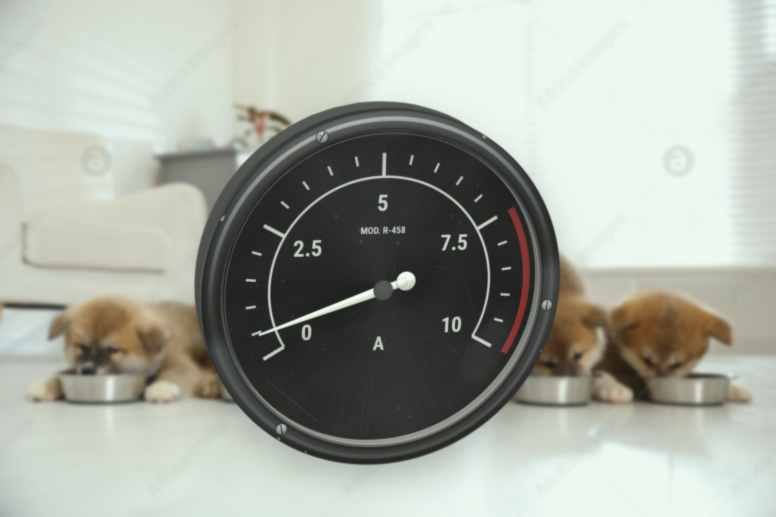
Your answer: **0.5** A
